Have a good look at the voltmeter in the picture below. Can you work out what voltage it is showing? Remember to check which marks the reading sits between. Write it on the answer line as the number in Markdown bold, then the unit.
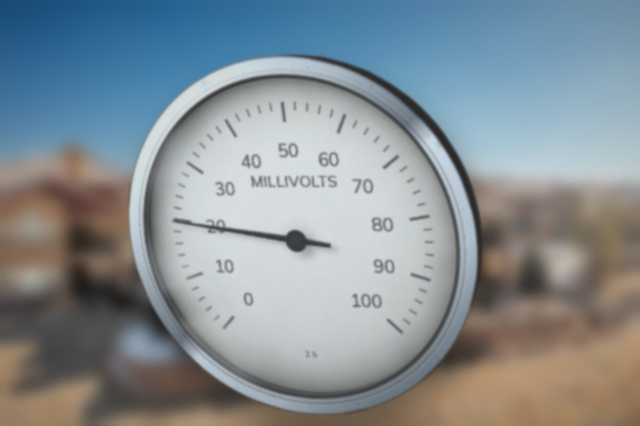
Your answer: **20** mV
